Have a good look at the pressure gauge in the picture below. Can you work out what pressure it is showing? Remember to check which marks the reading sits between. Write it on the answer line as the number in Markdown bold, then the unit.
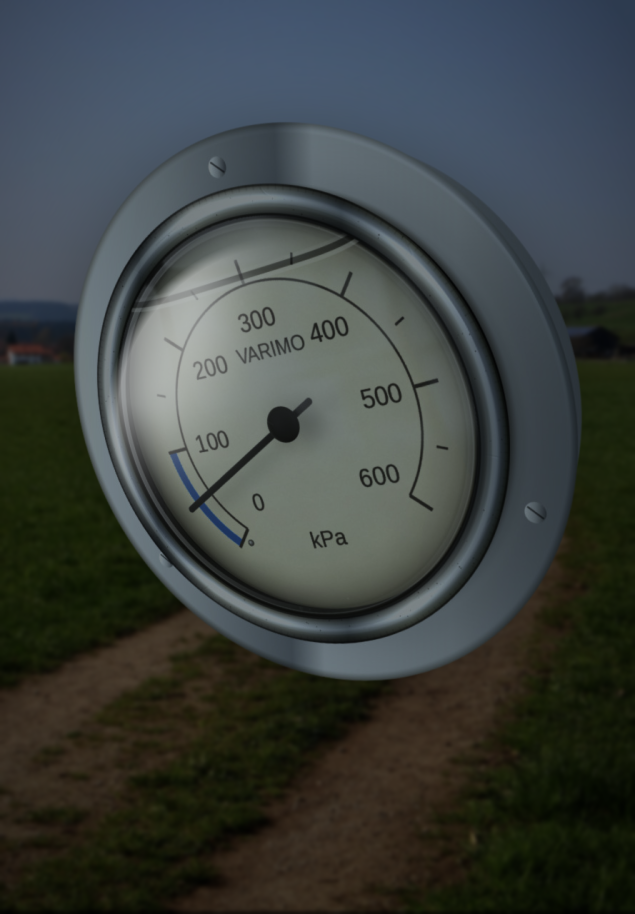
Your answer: **50** kPa
